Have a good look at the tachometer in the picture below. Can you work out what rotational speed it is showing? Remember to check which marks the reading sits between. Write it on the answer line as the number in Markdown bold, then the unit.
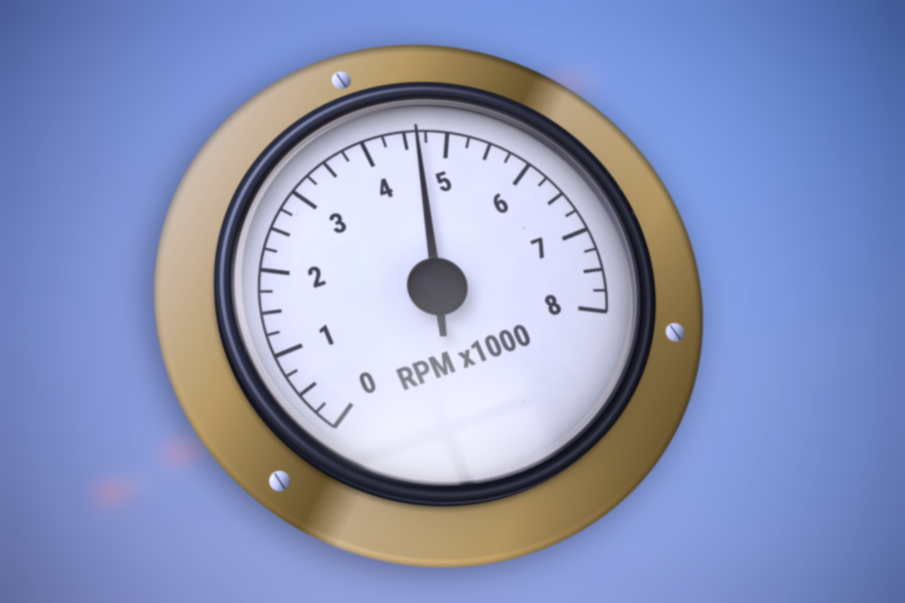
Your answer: **4625** rpm
